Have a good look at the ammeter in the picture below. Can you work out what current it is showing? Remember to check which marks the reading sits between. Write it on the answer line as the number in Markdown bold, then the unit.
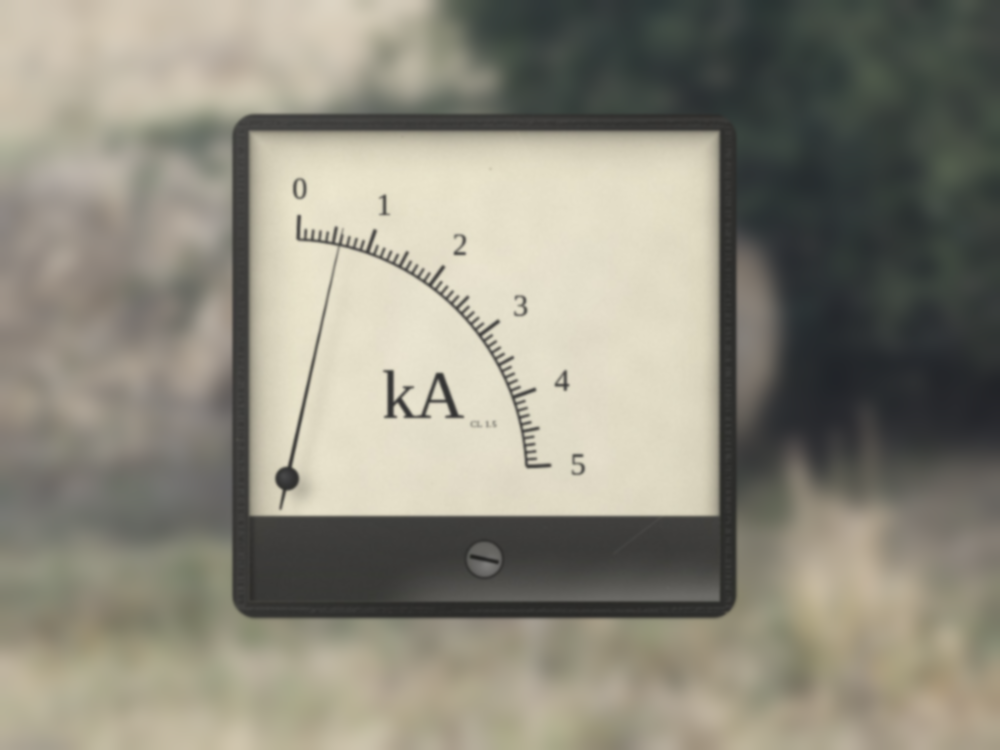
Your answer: **0.6** kA
